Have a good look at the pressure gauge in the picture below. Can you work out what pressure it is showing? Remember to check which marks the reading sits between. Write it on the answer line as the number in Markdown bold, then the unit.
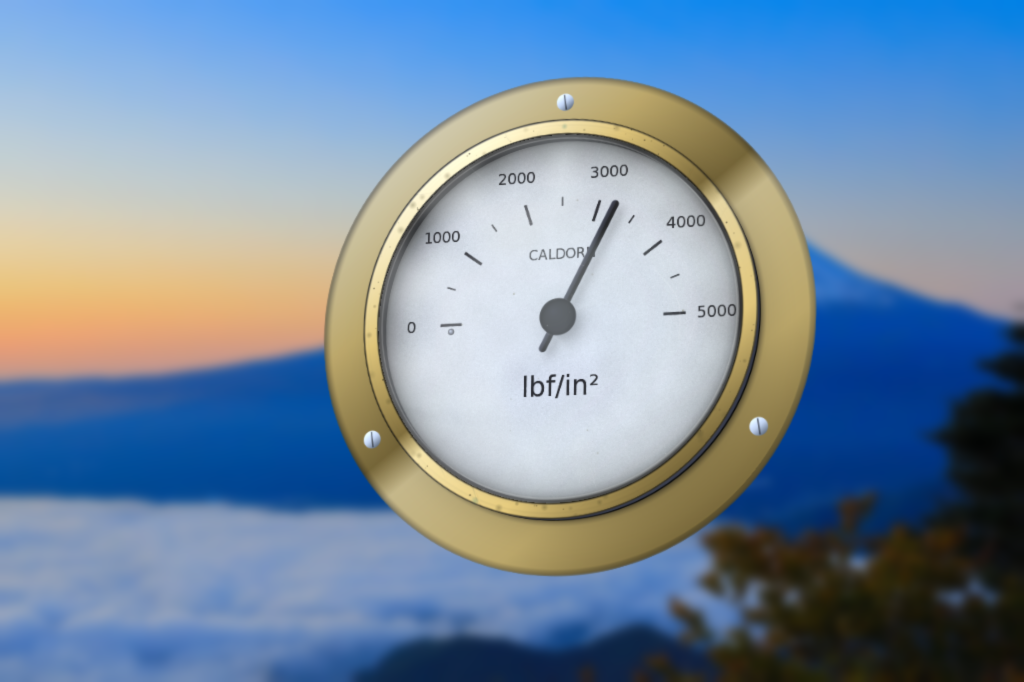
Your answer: **3250** psi
